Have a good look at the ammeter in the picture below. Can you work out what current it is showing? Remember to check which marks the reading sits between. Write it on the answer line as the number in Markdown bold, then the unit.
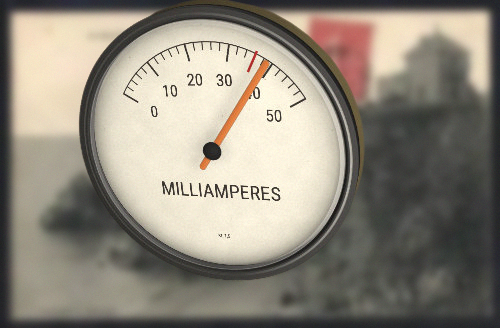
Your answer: **39** mA
